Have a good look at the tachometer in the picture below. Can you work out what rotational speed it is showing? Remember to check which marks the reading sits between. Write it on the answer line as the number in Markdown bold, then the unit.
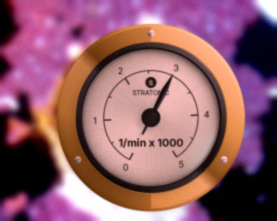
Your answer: **3000** rpm
